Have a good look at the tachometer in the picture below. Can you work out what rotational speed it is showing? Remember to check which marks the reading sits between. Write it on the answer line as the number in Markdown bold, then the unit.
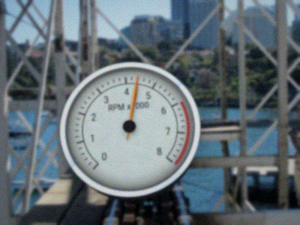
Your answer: **4400** rpm
